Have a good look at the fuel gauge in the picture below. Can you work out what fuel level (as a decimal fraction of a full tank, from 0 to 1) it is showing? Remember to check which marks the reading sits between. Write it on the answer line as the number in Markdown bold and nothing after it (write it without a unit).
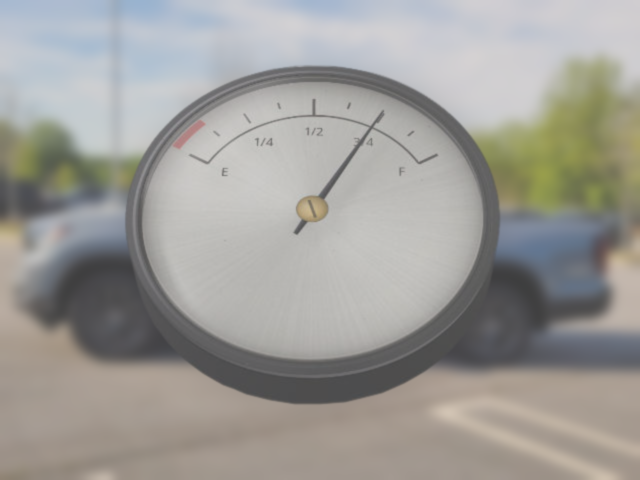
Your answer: **0.75**
